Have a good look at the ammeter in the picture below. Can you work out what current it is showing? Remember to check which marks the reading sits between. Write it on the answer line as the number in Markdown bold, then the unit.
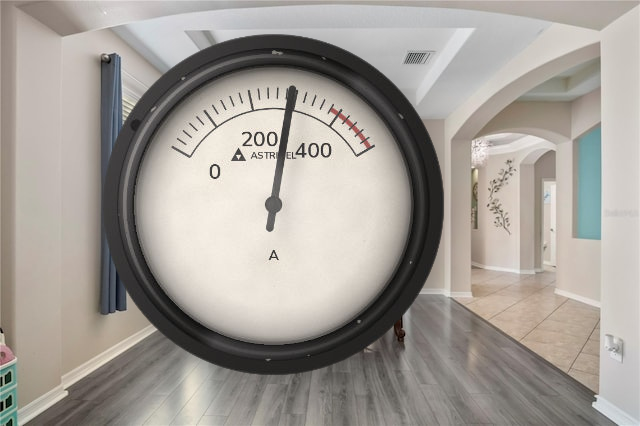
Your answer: **290** A
